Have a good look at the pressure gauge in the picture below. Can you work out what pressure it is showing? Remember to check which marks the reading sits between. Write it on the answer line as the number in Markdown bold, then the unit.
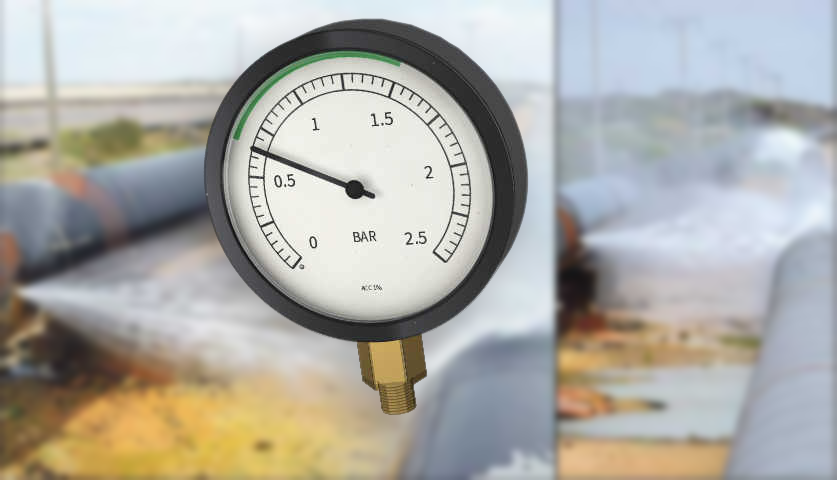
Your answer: **0.65** bar
